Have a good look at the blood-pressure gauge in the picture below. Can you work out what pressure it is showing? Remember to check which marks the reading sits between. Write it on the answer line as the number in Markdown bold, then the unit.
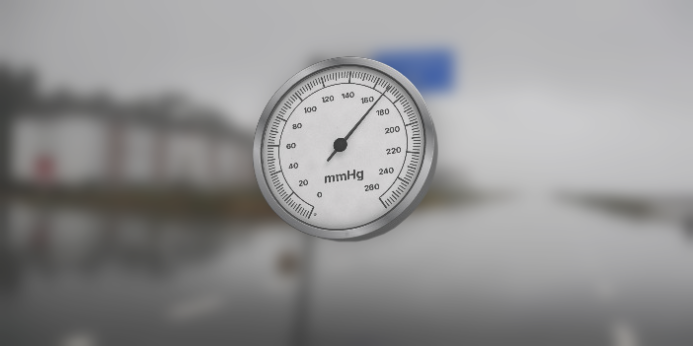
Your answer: **170** mmHg
